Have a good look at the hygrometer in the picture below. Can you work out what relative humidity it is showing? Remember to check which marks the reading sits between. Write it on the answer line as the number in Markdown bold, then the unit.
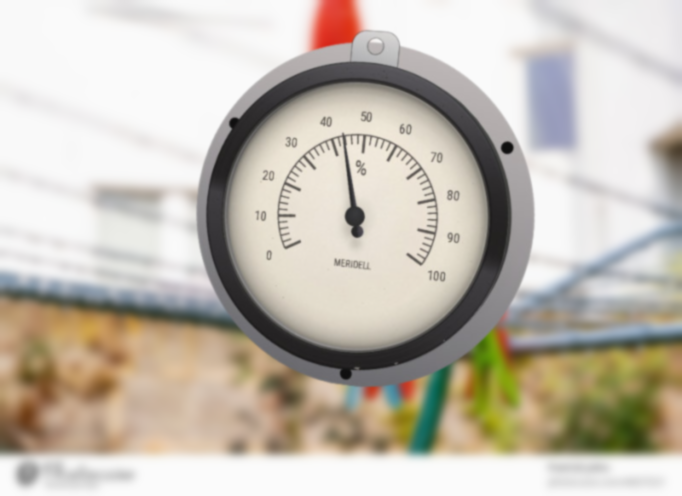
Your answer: **44** %
